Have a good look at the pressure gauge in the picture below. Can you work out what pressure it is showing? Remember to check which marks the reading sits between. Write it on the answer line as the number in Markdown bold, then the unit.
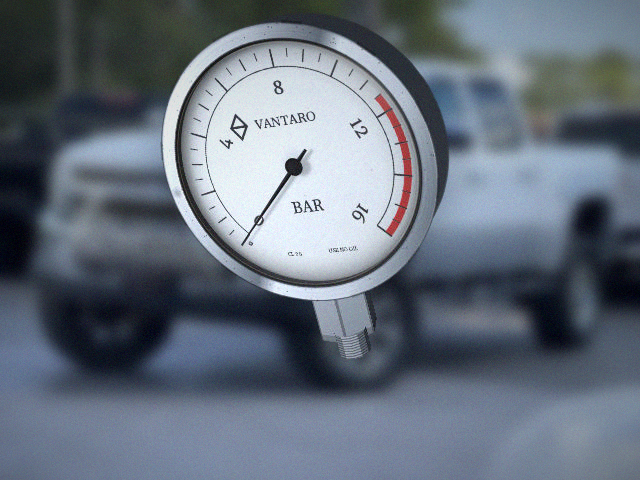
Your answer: **0** bar
